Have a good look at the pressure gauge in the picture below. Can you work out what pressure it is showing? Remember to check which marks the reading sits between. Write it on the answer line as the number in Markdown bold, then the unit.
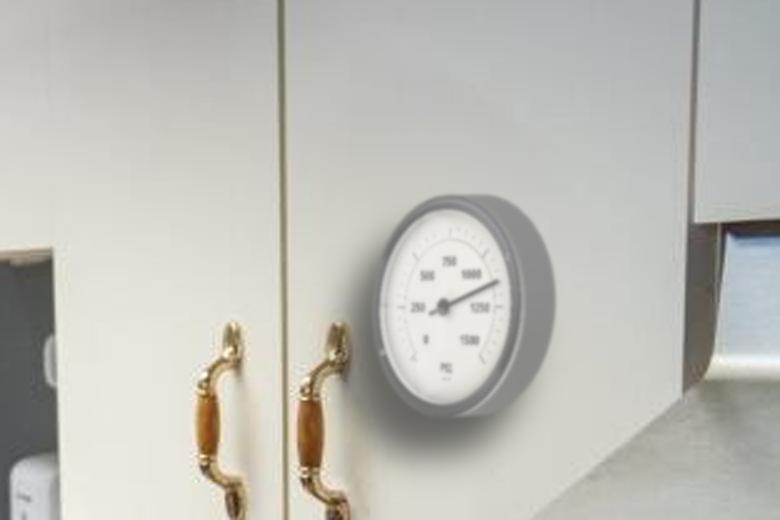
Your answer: **1150** psi
